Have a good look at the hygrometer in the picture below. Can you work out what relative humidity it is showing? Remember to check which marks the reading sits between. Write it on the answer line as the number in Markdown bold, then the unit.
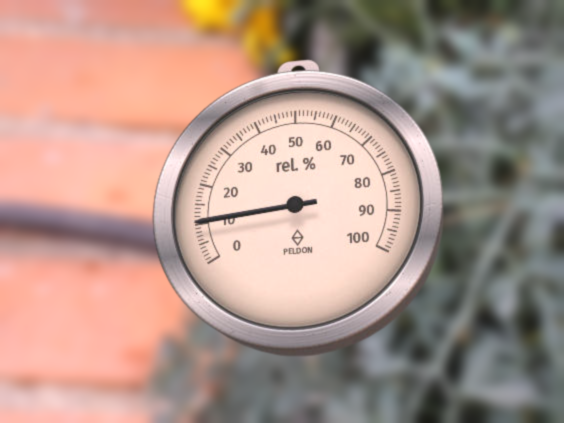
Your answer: **10** %
